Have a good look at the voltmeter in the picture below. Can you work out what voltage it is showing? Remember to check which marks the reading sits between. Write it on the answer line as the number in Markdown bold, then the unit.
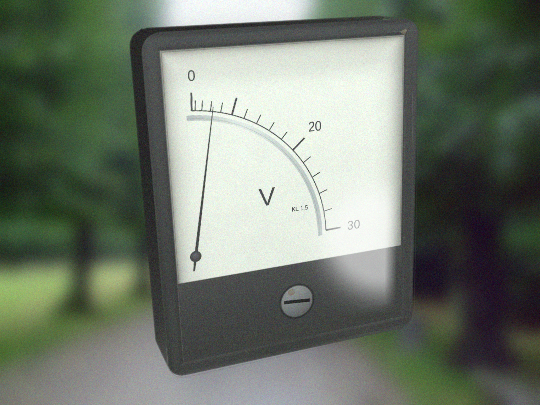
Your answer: **6** V
